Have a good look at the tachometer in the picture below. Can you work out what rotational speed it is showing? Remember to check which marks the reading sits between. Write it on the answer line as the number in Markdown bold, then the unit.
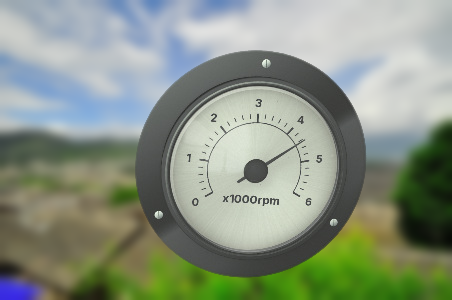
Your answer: **4400** rpm
